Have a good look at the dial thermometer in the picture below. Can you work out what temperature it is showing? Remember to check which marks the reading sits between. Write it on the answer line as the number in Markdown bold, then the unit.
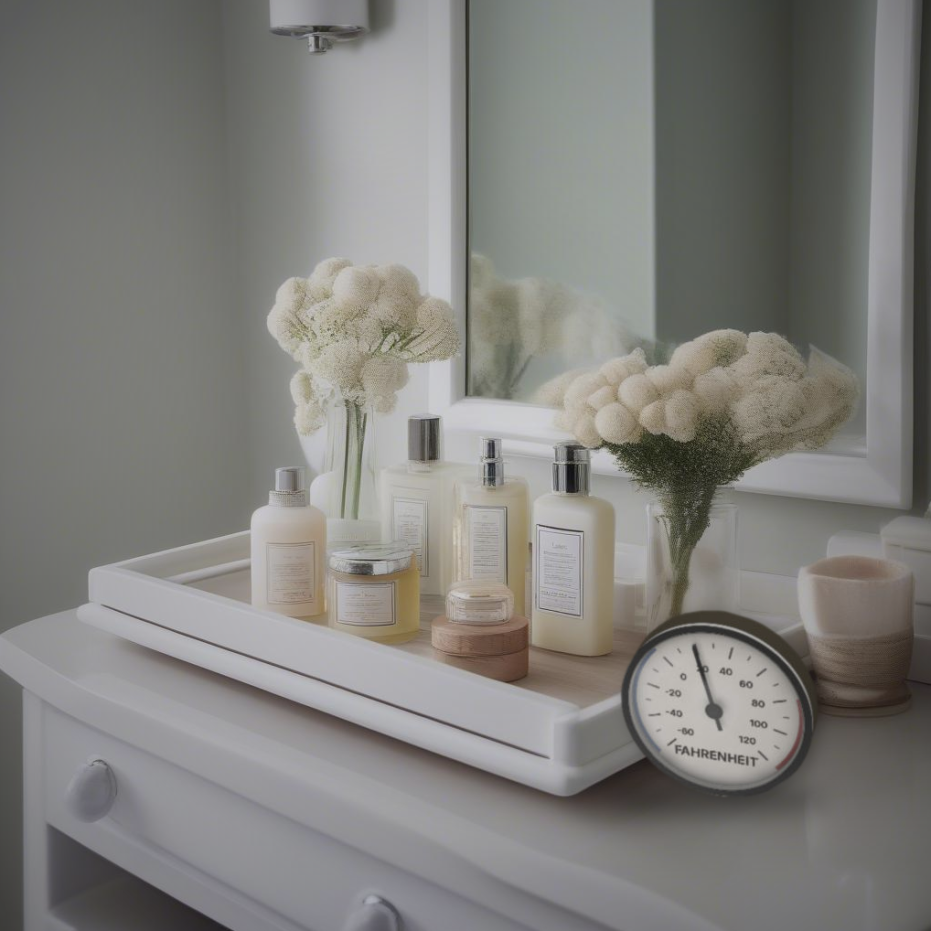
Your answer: **20** °F
